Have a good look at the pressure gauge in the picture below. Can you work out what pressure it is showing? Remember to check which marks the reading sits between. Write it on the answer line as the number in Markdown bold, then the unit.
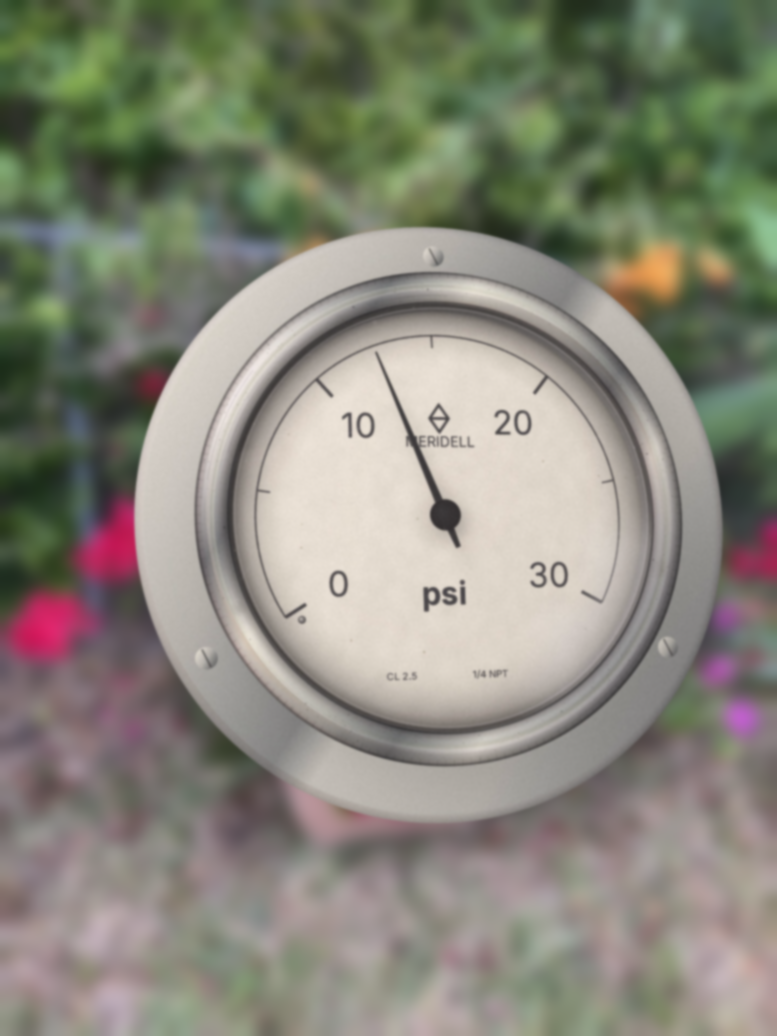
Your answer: **12.5** psi
